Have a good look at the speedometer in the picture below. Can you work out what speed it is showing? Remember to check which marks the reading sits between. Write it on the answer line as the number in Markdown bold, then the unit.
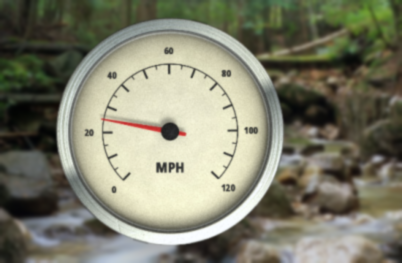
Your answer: **25** mph
